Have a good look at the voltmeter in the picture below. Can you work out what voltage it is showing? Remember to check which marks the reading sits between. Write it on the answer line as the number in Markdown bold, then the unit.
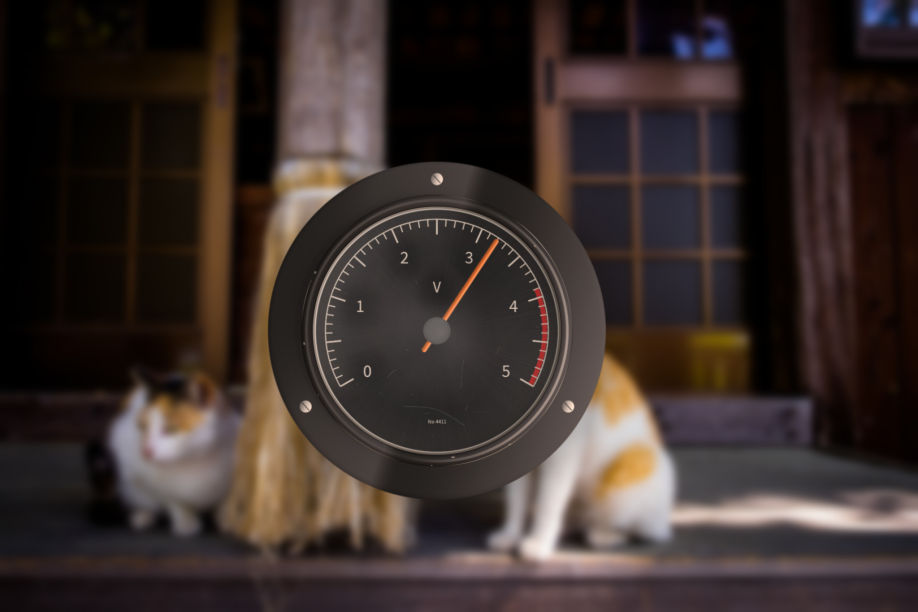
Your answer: **3.2** V
